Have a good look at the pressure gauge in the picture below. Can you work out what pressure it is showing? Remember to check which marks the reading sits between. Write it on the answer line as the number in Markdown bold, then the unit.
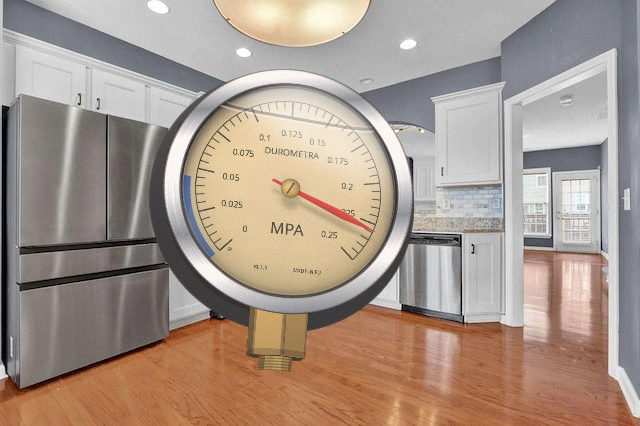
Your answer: **0.23** MPa
